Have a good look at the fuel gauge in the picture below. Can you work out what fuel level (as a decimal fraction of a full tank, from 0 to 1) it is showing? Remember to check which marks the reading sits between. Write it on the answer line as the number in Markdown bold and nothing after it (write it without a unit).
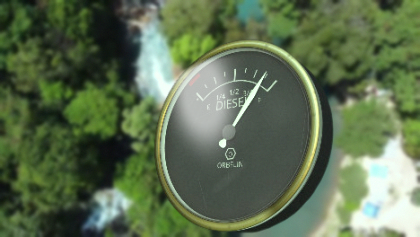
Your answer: **0.875**
